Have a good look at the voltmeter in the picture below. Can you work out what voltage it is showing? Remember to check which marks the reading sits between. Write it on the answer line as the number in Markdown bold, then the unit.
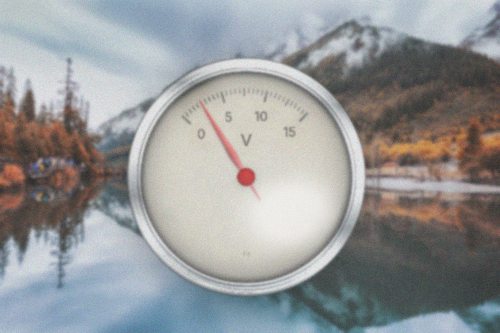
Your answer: **2.5** V
